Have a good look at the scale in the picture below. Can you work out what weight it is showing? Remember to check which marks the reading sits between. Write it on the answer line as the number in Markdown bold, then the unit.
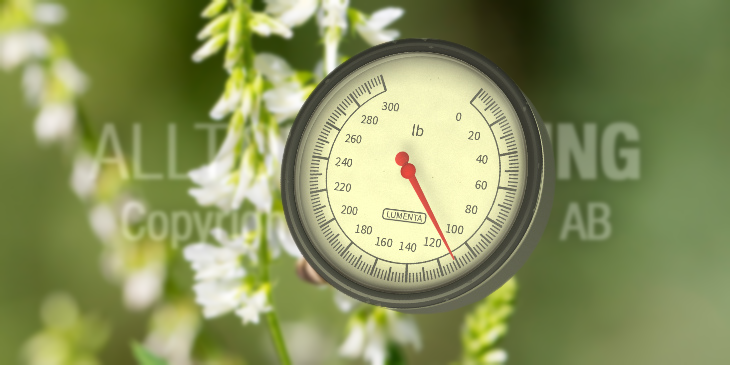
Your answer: **110** lb
